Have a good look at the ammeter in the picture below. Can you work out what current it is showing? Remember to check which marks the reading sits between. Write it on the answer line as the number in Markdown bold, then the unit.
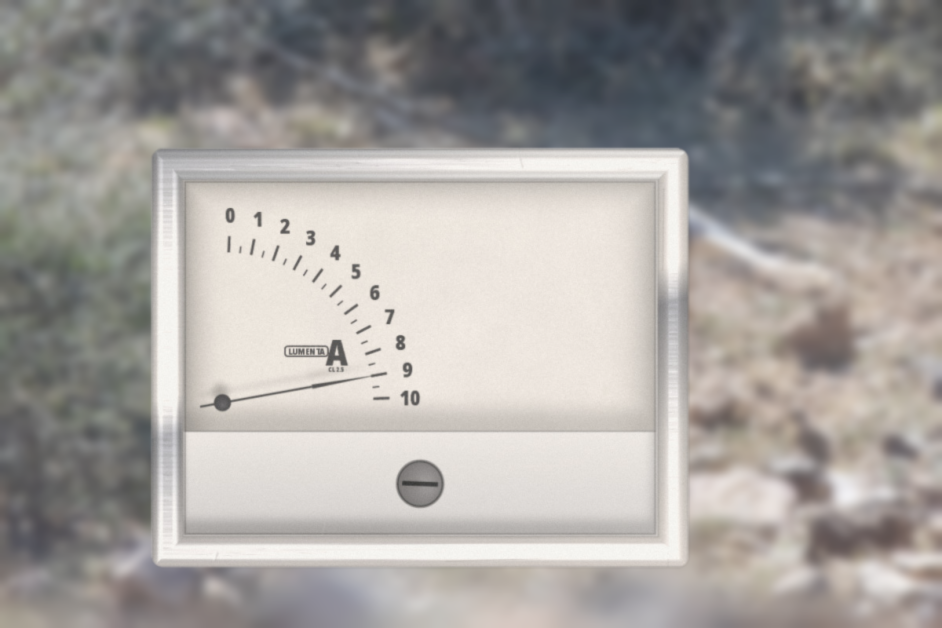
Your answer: **9** A
